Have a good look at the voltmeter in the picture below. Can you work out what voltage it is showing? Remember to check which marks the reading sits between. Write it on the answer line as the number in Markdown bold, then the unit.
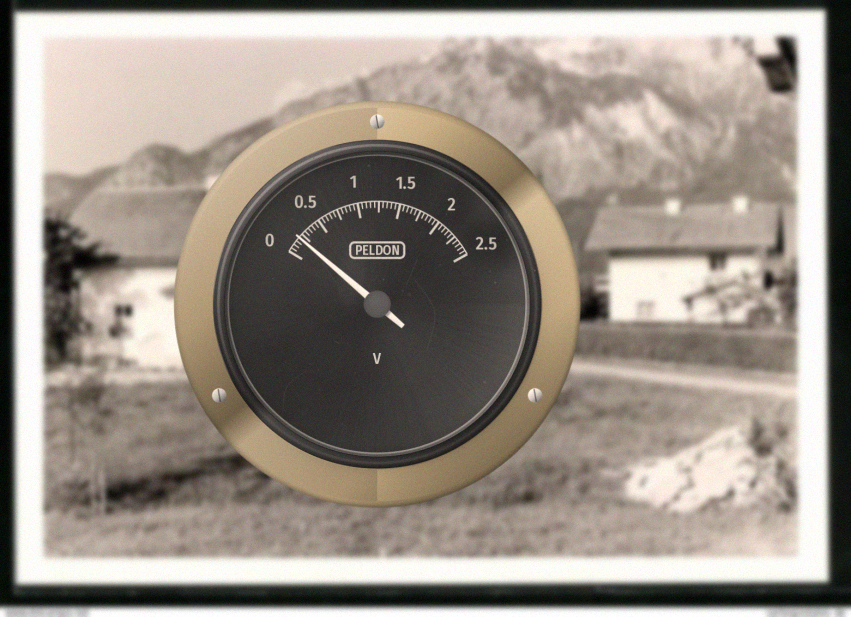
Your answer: **0.2** V
